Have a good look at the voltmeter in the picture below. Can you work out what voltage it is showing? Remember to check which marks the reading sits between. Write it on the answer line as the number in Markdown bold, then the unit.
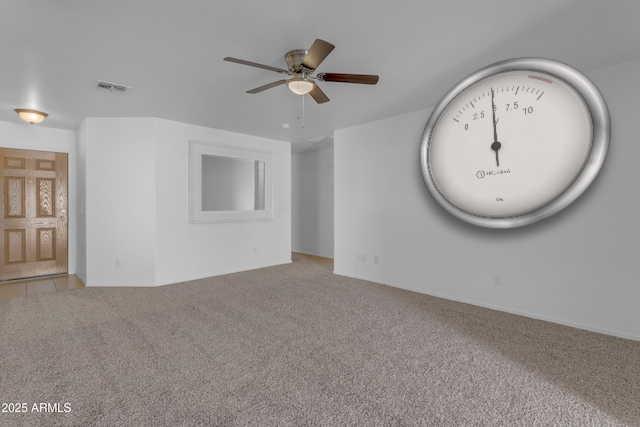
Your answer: **5** V
